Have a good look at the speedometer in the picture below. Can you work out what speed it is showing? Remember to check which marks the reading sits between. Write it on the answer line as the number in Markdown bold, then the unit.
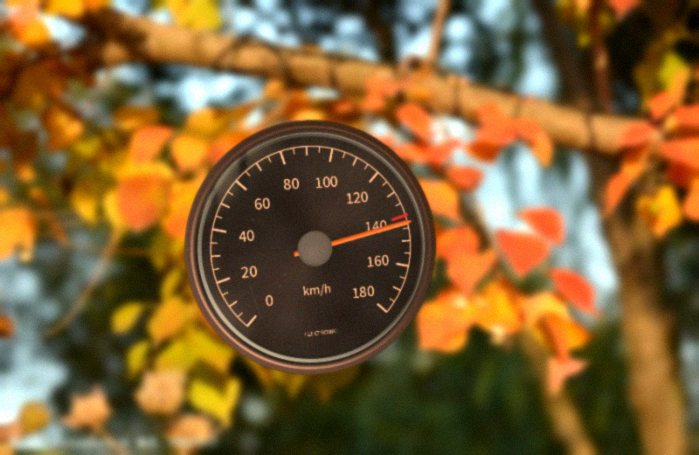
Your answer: **142.5** km/h
